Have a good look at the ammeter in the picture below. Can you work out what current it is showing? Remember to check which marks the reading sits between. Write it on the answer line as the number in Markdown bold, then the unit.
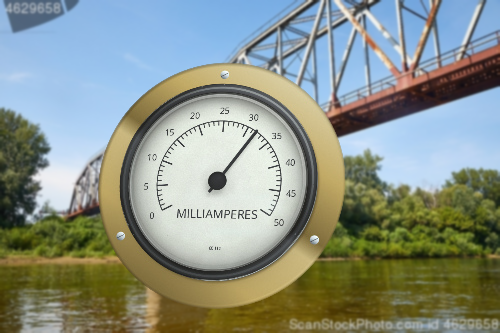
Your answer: **32** mA
